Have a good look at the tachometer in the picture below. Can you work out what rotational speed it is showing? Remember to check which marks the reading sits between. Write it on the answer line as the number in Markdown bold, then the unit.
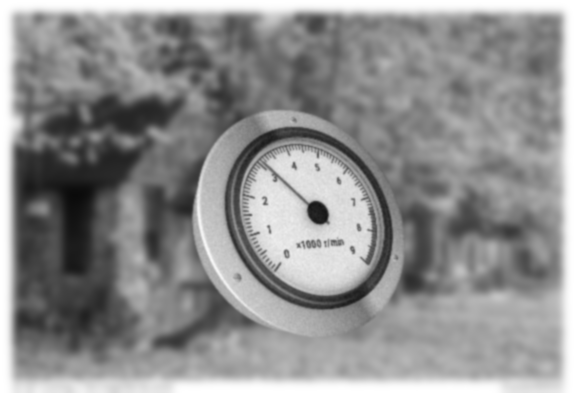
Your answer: **3000** rpm
